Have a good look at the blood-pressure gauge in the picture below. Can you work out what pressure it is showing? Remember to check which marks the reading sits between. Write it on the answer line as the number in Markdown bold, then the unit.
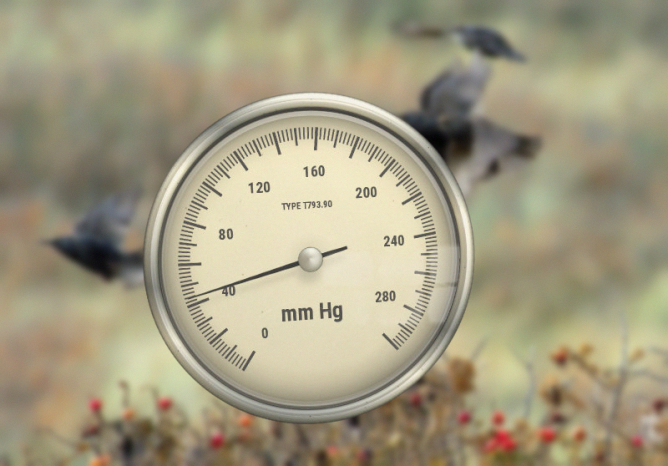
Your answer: **44** mmHg
